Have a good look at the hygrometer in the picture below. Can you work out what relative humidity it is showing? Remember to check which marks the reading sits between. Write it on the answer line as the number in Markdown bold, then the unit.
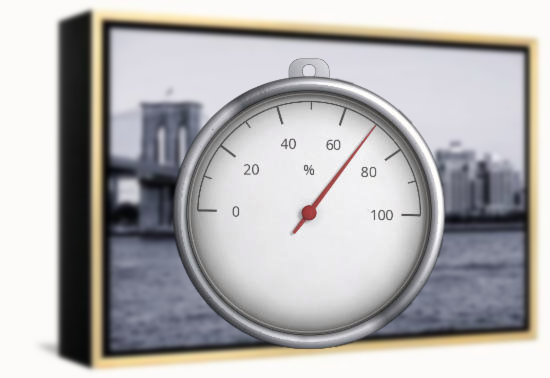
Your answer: **70** %
